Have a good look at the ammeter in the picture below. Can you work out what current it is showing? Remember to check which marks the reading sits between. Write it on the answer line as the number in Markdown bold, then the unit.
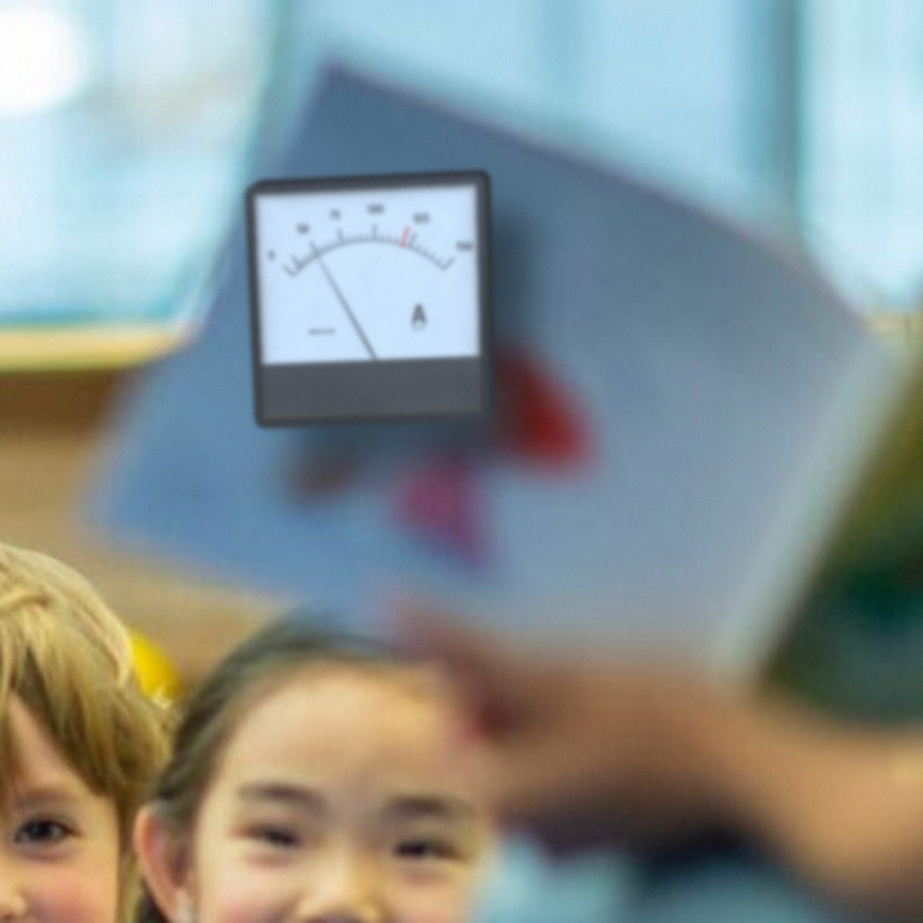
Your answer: **50** A
